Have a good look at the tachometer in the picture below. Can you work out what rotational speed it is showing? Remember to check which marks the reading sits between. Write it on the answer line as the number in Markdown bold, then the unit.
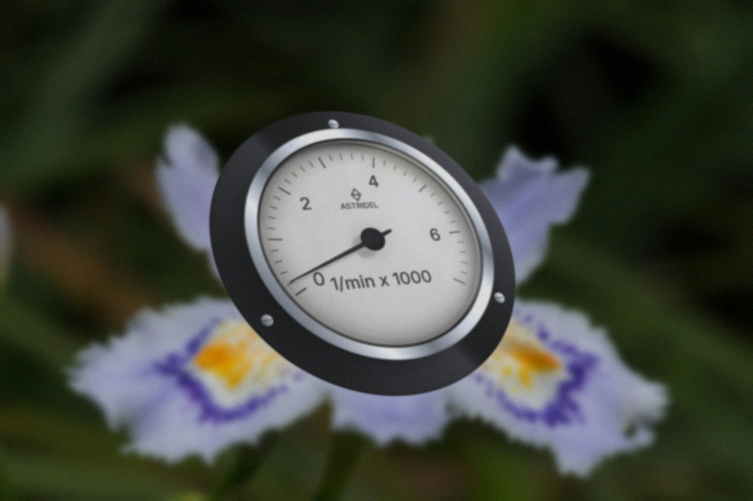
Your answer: **200** rpm
